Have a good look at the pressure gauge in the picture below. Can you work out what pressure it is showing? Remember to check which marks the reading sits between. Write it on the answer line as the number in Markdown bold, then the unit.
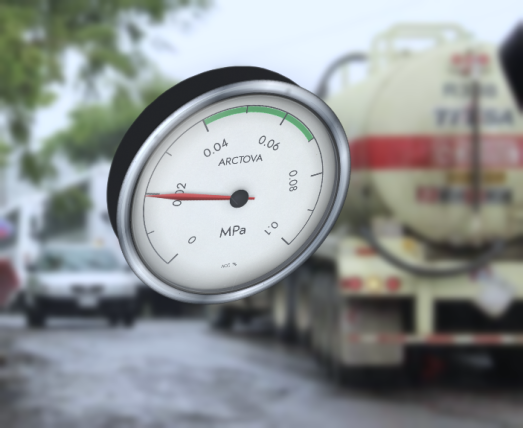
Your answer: **0.02** MPa
